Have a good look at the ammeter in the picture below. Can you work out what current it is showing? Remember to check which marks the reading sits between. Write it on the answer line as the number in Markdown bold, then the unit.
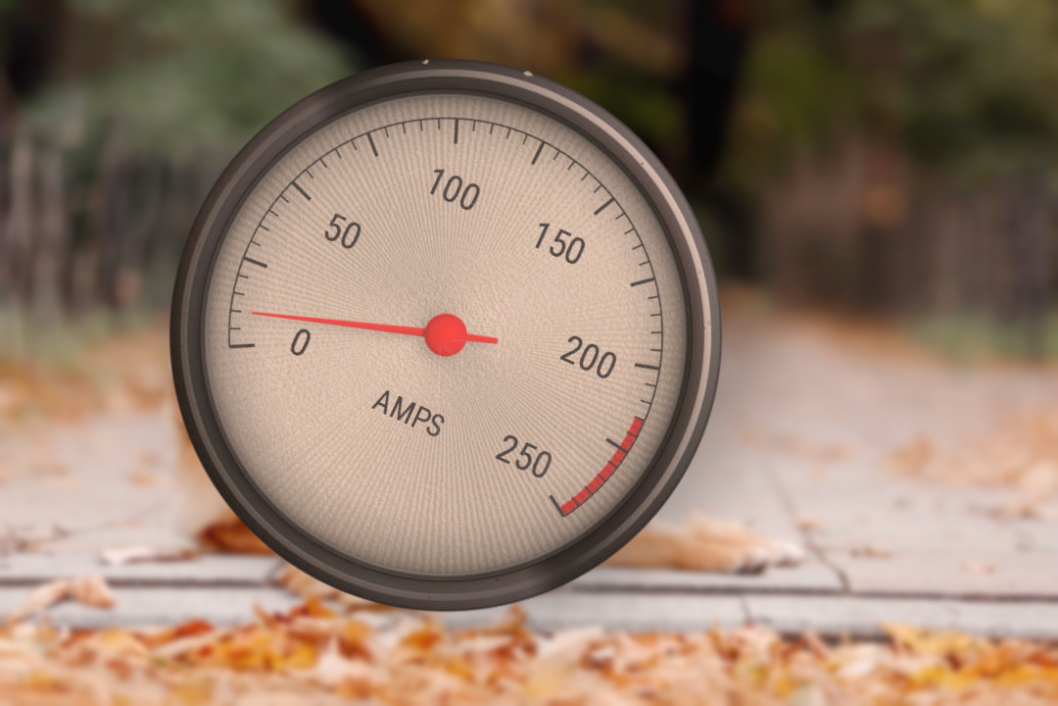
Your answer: **10** A
